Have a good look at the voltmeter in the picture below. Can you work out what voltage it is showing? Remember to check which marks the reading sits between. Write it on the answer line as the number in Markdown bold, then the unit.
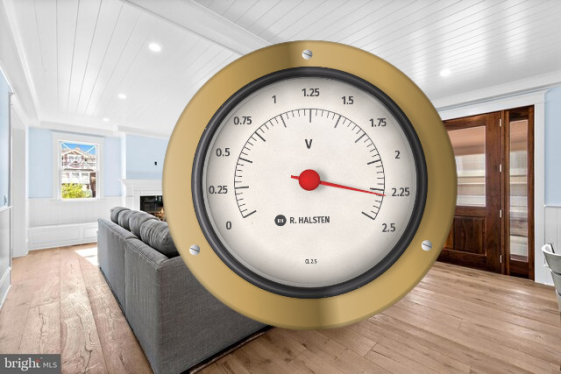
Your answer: **2.3** V
